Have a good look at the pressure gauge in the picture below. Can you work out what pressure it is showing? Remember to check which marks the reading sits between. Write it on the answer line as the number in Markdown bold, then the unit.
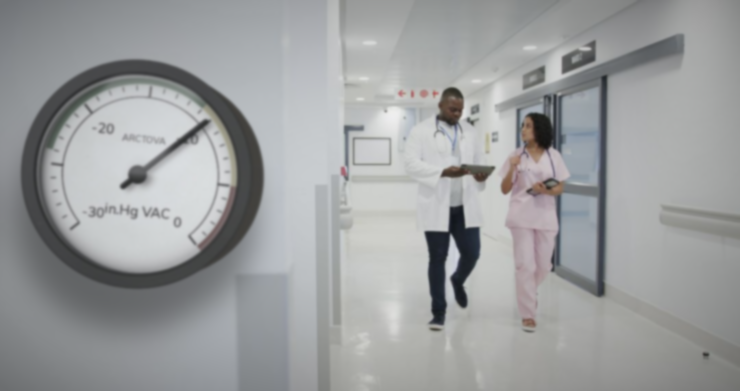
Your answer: **-10** inHg
